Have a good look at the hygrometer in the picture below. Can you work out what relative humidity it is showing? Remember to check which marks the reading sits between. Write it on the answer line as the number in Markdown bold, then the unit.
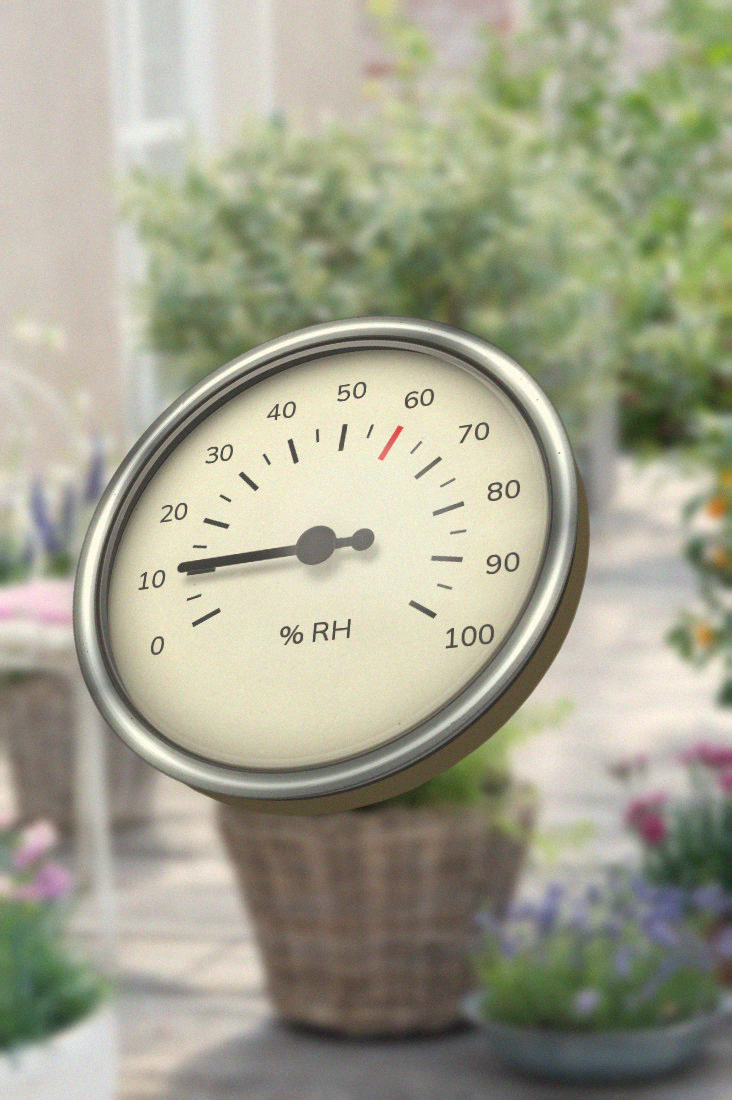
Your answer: **10** %
